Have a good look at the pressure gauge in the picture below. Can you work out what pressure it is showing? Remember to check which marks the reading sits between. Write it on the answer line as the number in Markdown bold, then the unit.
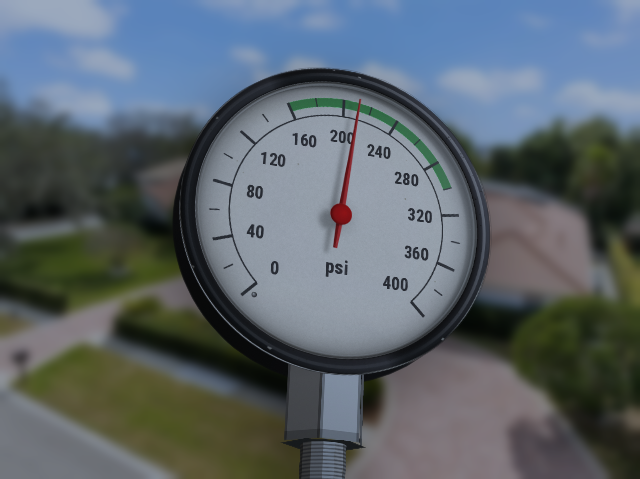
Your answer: **210** psi
